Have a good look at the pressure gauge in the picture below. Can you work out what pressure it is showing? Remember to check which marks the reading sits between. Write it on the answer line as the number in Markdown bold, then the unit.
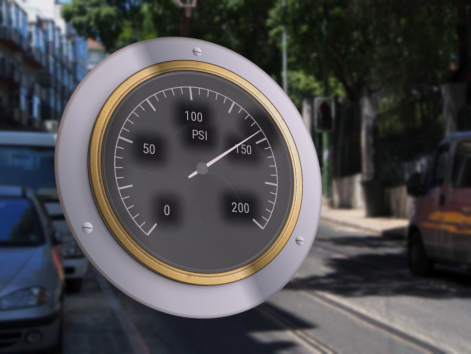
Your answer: **145** psi
